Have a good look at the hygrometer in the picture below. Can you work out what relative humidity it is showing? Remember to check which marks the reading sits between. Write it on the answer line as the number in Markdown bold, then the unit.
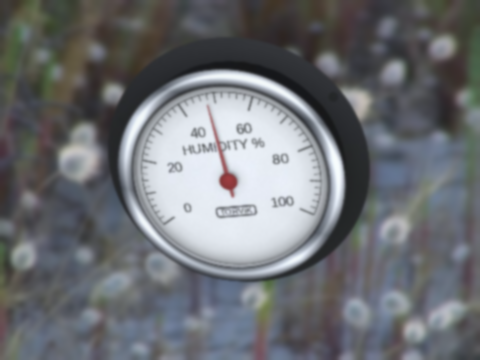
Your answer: **48** %
